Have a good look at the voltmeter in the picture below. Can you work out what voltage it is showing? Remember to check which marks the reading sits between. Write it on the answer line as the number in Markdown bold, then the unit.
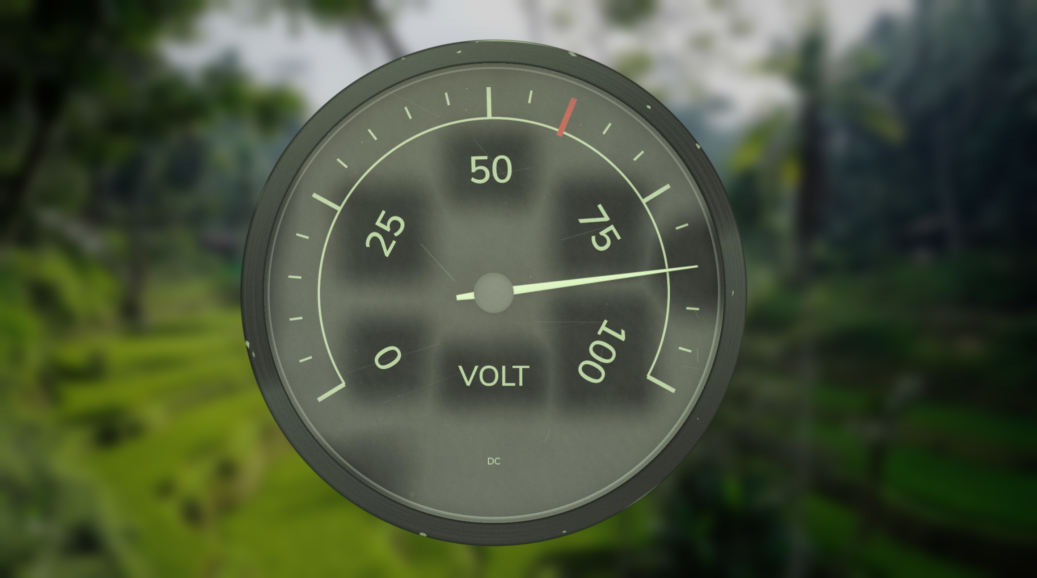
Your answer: **85** V
